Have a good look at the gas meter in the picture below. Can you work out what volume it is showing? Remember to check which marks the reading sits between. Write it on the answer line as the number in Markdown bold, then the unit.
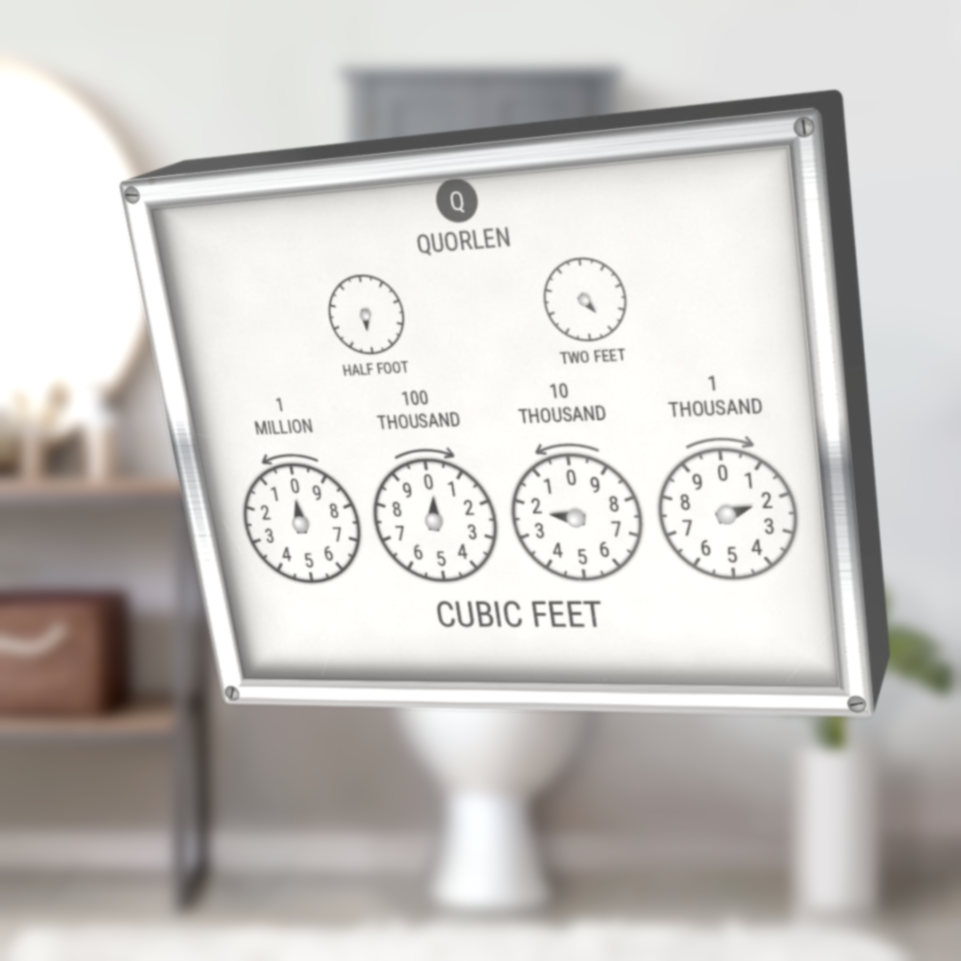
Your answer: **2200** ft³
